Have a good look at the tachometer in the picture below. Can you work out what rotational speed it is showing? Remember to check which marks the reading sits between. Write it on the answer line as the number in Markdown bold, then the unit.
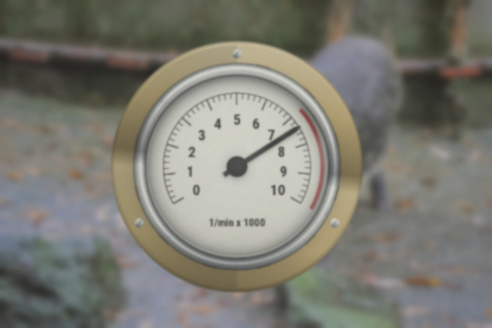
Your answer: **7400** rpm
